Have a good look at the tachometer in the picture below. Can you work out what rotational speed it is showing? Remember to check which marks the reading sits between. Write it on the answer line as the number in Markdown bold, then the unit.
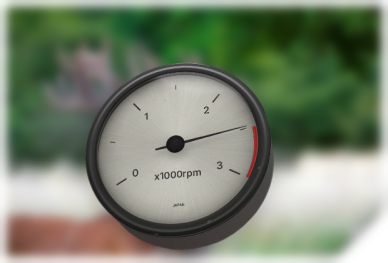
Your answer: **2500** rpm
